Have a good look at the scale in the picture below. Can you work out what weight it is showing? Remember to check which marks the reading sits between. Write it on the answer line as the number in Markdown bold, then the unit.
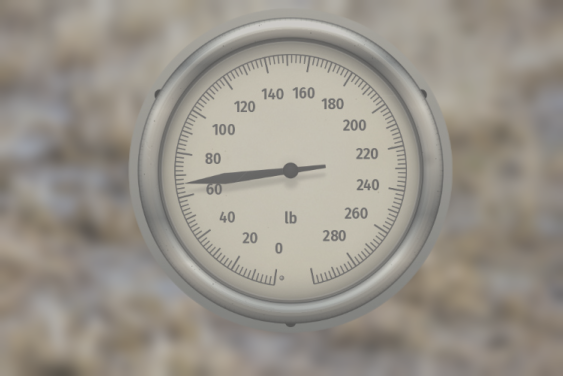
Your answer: **66** lb
